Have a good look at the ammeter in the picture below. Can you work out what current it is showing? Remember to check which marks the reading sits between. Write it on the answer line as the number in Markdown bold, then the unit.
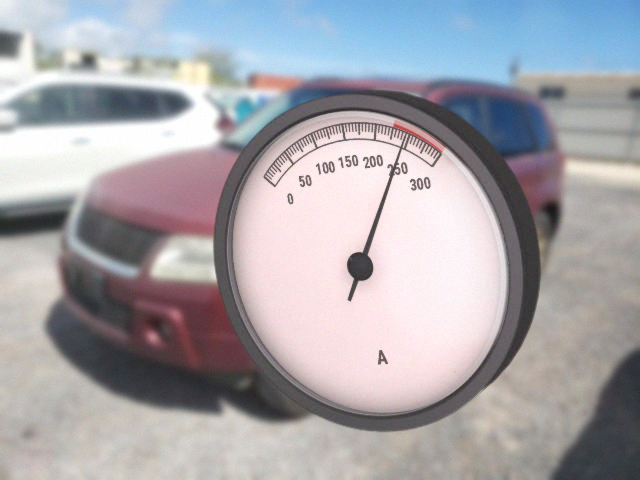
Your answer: **250** A
